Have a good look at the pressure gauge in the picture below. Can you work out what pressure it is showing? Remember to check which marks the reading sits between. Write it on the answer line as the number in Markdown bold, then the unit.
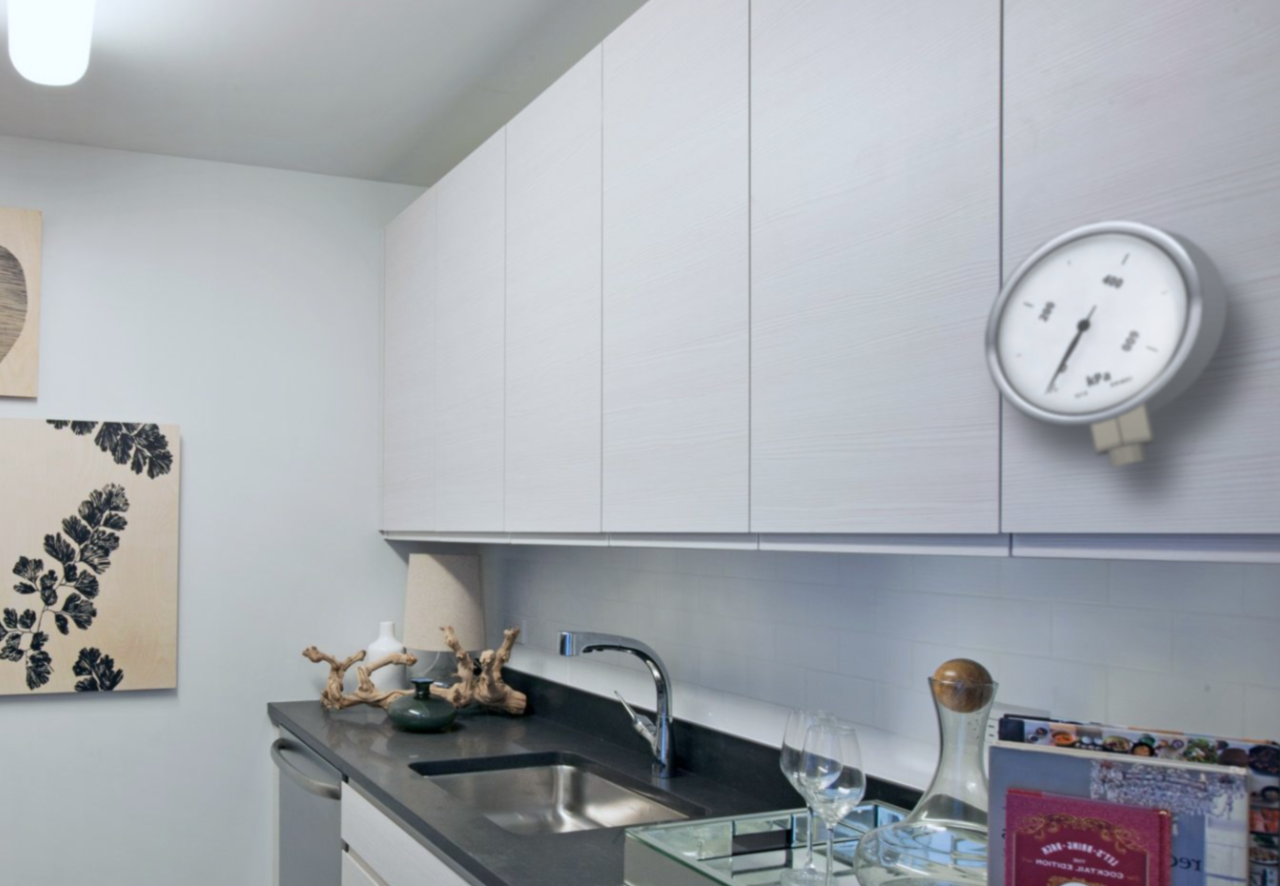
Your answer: **0** kPa
